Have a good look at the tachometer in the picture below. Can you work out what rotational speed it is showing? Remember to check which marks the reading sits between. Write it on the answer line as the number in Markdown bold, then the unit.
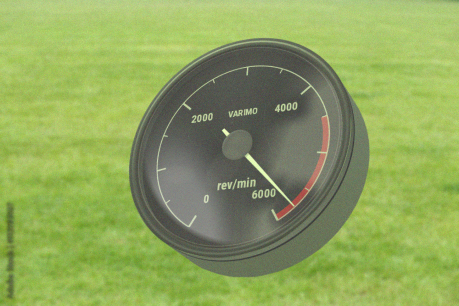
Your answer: **5750** rpm
